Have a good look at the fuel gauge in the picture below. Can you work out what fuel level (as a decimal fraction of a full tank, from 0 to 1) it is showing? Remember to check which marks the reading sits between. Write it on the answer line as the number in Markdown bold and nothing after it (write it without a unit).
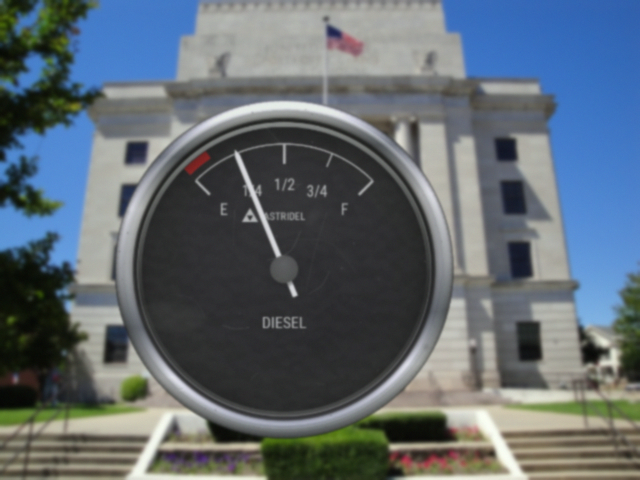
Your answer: **0.25**
